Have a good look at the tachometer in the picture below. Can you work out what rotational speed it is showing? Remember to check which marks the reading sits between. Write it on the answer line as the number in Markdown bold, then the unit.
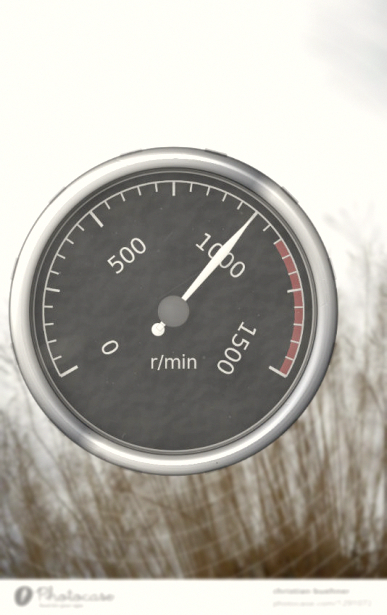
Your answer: **1000** rpm
